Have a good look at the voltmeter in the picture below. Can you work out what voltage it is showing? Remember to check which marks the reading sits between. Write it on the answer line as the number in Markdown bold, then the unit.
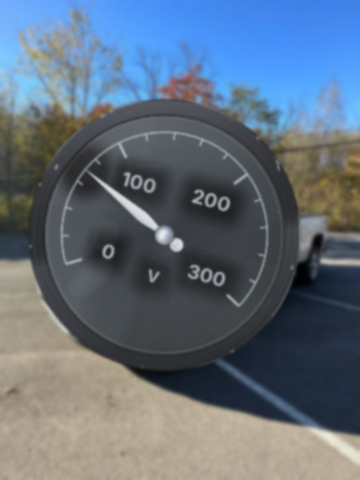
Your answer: **70** V
